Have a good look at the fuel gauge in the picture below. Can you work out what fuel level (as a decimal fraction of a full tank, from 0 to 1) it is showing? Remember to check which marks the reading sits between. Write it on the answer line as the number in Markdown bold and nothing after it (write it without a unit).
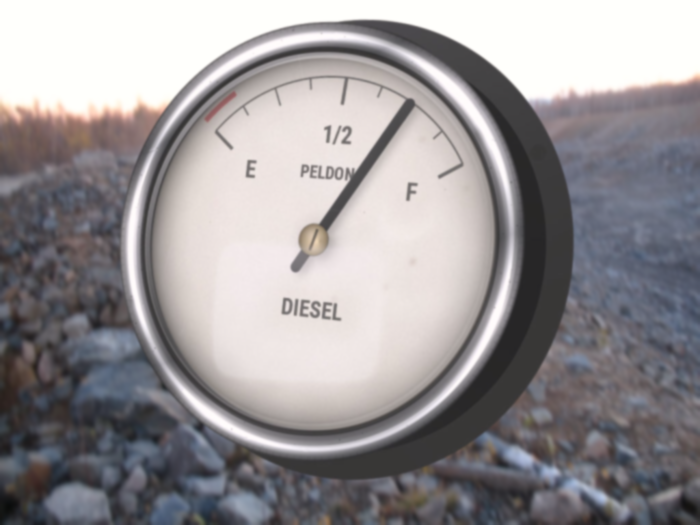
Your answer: **0.75**
